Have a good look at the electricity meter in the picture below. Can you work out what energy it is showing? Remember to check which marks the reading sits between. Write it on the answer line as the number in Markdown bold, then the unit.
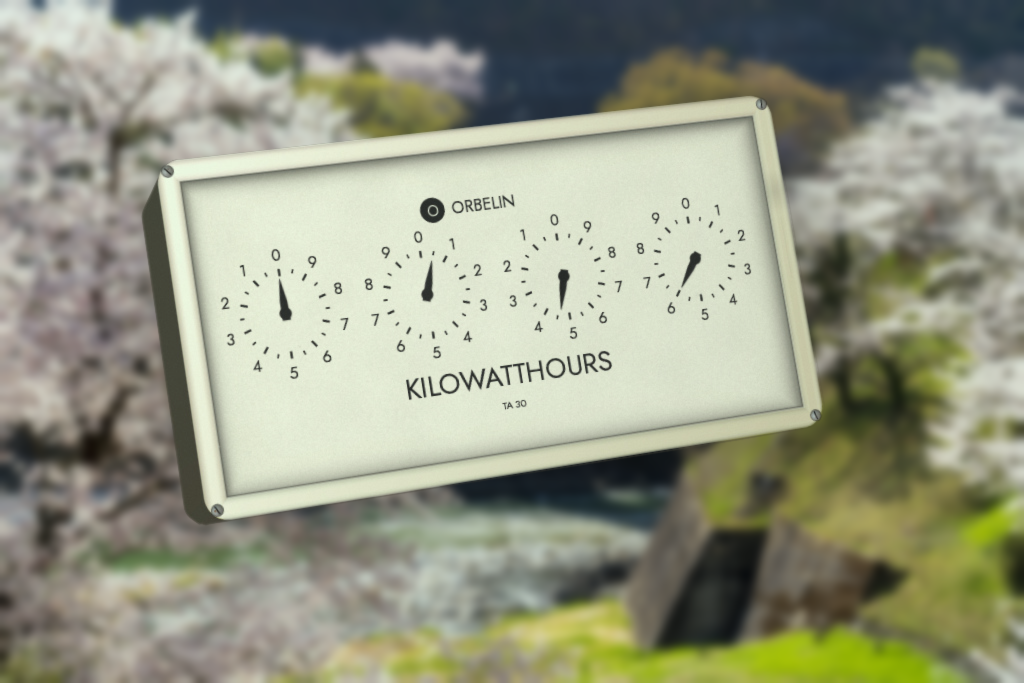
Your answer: **46** kWh
